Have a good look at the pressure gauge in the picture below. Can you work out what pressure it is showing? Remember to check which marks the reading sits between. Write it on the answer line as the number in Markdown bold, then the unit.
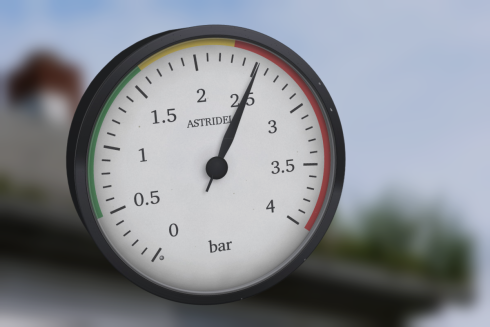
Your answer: **2.5** bar
